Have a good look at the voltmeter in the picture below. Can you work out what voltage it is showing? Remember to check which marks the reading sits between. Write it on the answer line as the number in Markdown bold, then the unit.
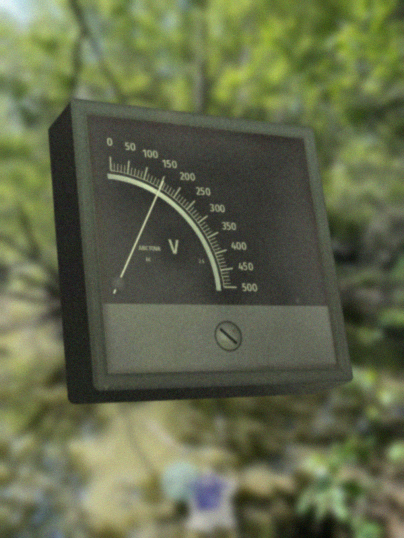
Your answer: **150** V
